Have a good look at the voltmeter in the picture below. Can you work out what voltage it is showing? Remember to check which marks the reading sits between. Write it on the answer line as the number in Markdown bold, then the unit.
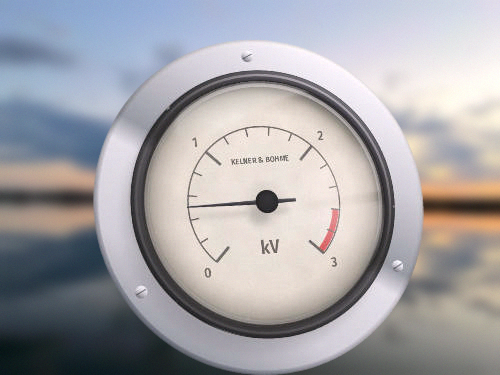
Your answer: **0.5** kV
